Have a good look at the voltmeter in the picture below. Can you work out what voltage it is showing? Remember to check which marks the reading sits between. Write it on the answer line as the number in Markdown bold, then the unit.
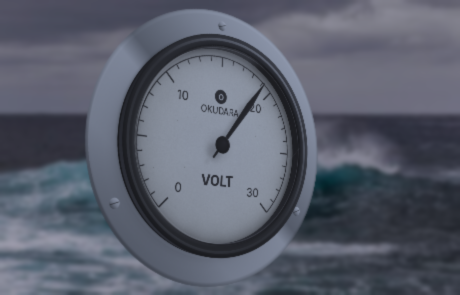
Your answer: **19** V
